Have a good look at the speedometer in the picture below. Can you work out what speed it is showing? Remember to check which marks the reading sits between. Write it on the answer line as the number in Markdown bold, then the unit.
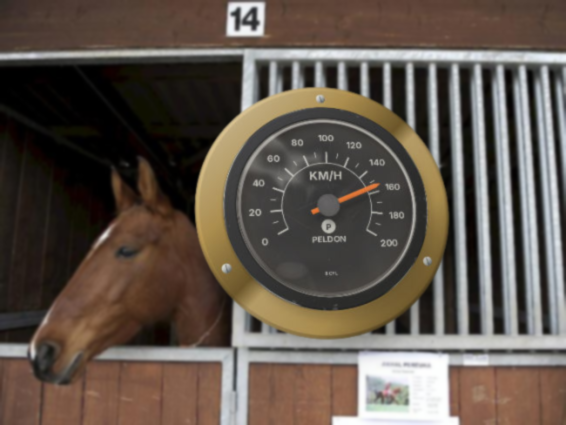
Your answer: **155** km/h
